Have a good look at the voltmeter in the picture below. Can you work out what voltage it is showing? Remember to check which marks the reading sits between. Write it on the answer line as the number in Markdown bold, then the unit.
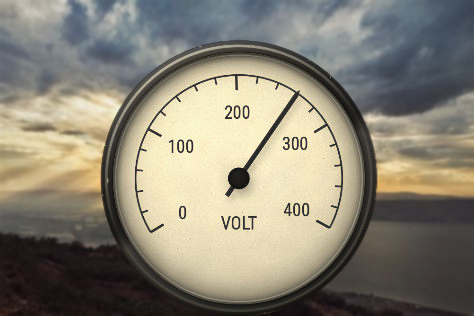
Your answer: **260** V
